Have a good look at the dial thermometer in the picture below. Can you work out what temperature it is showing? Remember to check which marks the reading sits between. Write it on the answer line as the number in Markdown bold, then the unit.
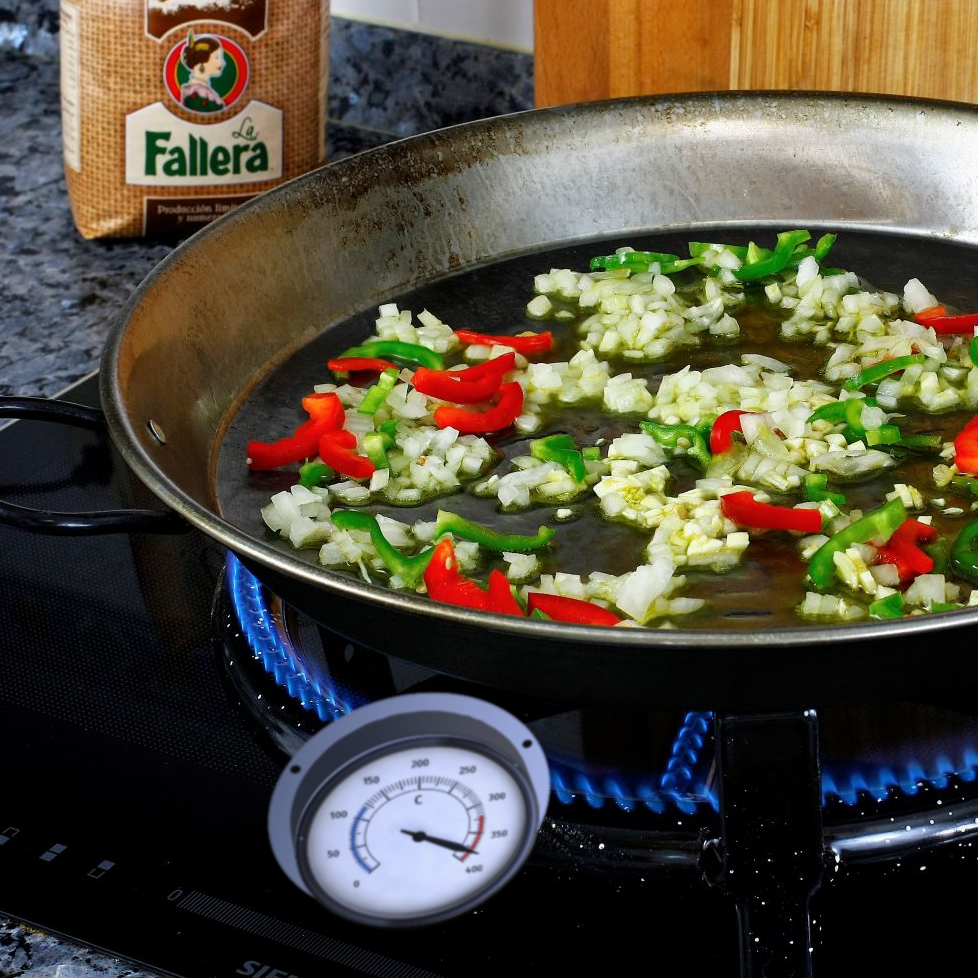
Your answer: **375** °C
